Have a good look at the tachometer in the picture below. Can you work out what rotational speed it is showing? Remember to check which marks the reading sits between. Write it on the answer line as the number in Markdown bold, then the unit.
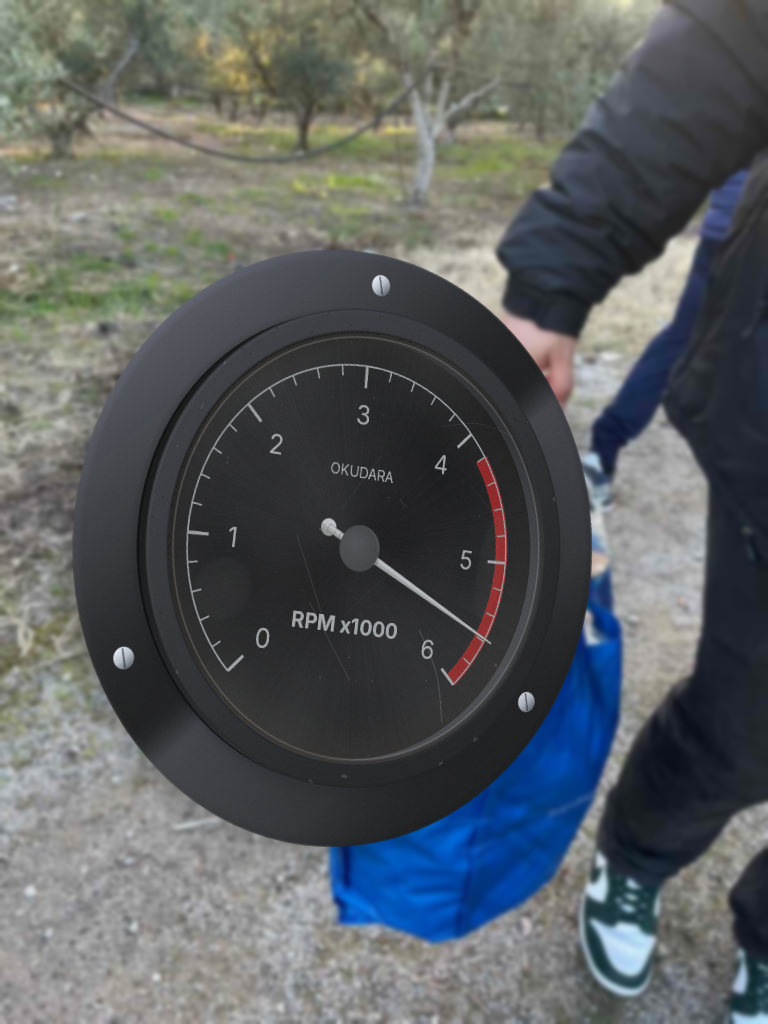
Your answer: **5600** rpm
